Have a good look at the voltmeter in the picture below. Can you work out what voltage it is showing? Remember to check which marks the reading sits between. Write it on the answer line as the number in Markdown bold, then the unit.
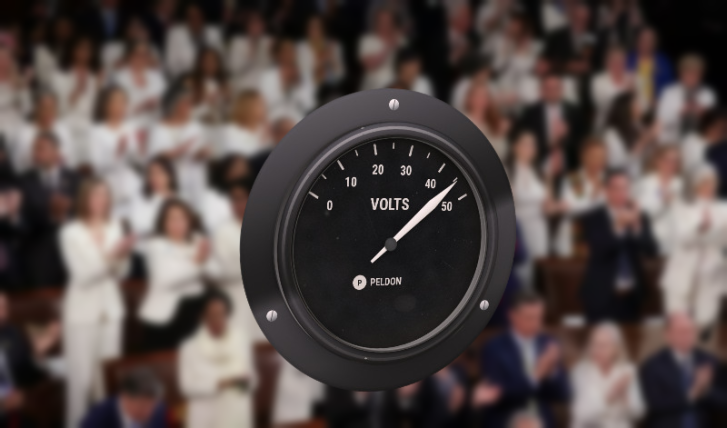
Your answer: **45** V
